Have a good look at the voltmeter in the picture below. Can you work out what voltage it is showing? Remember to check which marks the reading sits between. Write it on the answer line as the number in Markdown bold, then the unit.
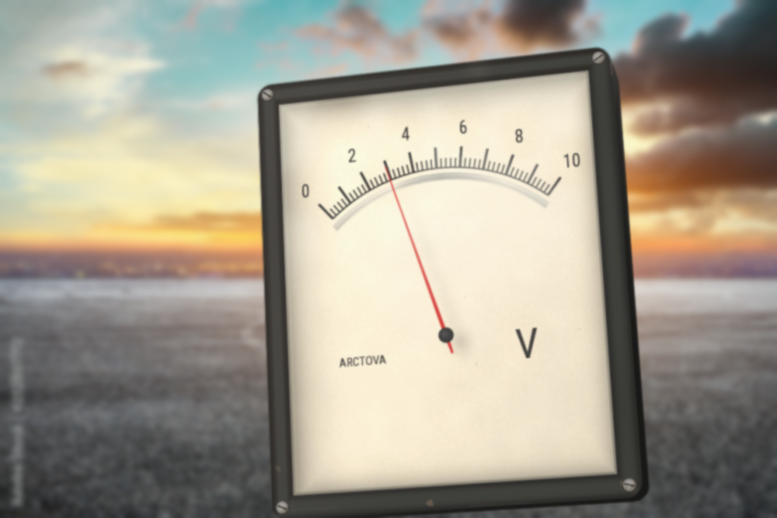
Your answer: **3** V
